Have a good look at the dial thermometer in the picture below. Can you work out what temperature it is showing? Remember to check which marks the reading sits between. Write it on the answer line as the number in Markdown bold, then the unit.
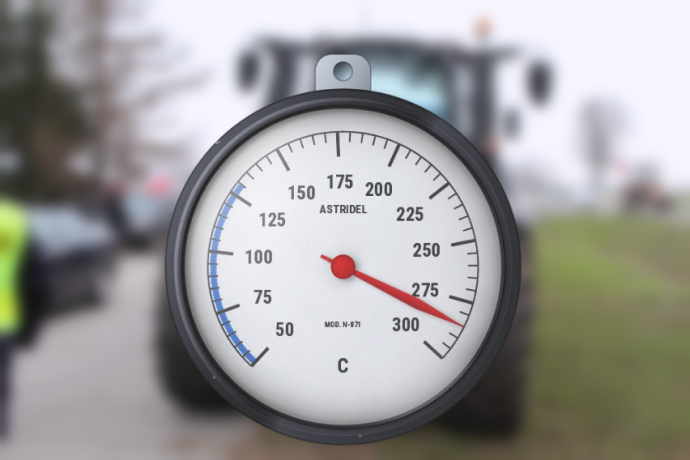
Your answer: **285** °C
